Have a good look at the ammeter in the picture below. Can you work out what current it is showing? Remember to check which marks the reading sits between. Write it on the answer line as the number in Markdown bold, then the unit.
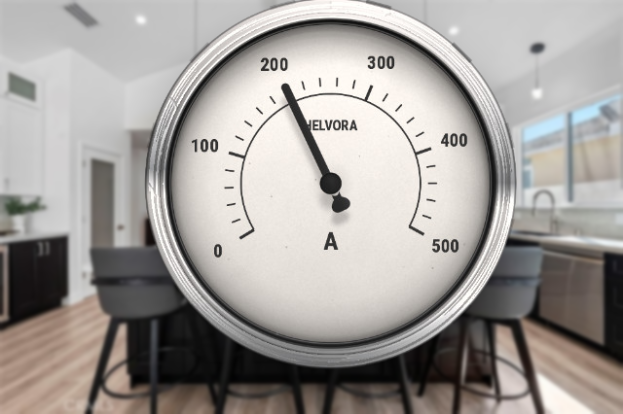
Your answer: **200** A
